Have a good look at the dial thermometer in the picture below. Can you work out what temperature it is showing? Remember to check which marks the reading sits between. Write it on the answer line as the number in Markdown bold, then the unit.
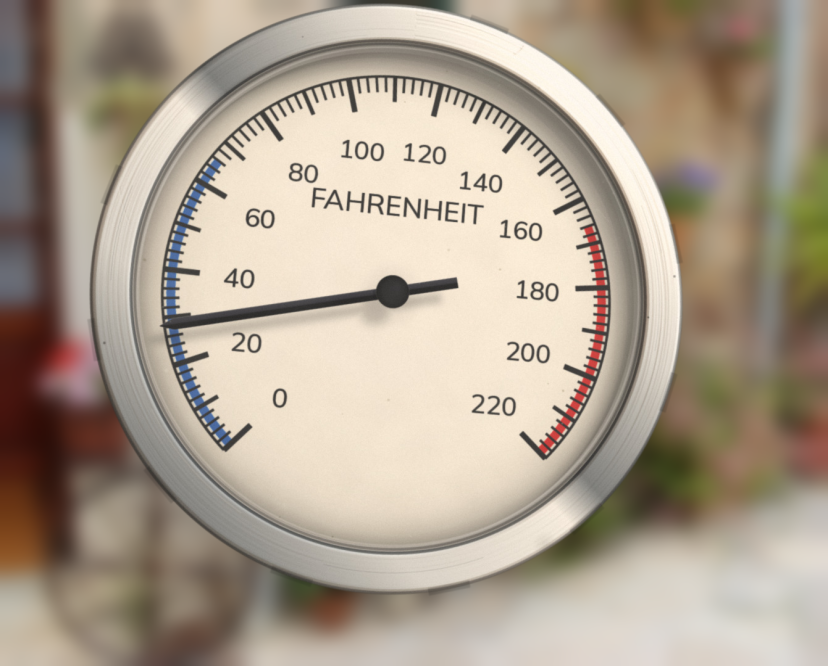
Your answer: **28** °F
